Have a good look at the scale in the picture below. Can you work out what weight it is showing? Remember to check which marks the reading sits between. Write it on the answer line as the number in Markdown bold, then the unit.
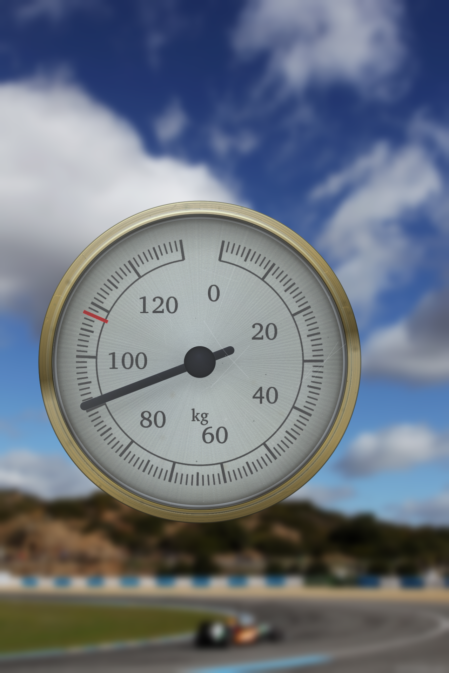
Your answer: **91** kg
